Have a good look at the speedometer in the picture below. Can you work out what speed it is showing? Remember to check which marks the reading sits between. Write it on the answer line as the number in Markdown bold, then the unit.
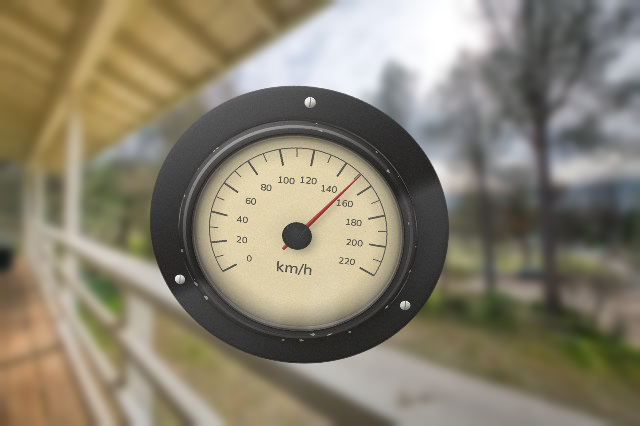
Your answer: **150** km/h
